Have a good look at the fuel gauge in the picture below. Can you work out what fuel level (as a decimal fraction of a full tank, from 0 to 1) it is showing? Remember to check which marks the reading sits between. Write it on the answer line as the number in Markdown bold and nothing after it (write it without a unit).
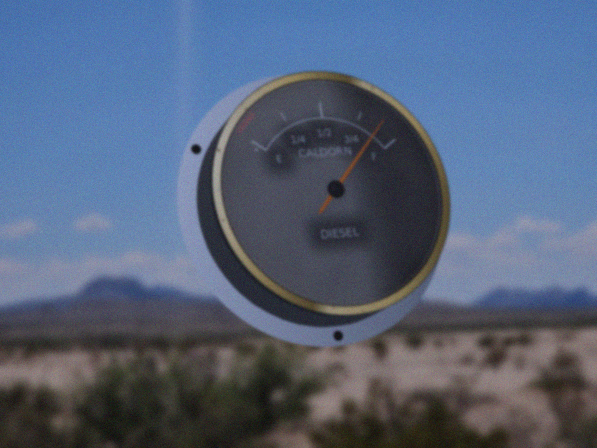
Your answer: **0.875**
